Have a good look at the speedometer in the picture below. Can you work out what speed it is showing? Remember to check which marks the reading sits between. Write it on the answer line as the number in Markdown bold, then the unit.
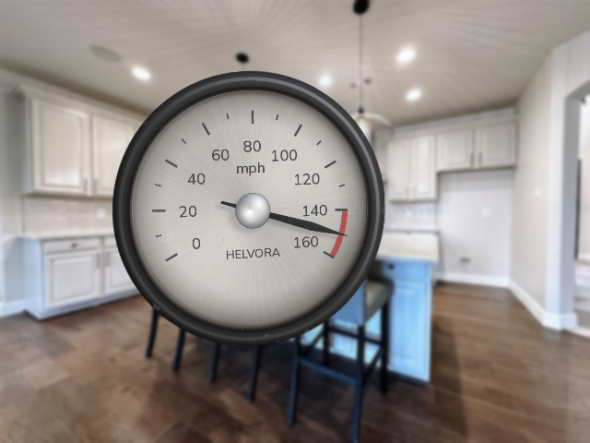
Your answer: **150** mph
